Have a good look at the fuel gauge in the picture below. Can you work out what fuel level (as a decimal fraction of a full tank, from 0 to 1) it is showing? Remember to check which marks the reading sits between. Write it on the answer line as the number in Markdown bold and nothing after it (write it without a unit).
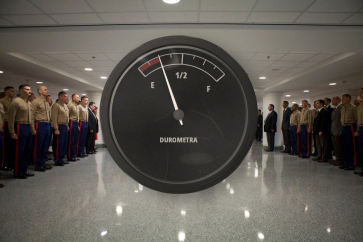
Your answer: **0.25**
